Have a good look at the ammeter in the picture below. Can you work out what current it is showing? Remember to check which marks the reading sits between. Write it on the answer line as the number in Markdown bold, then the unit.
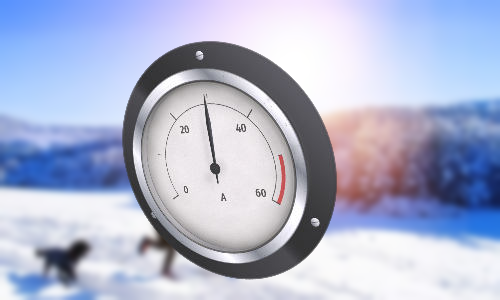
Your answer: **30** A
